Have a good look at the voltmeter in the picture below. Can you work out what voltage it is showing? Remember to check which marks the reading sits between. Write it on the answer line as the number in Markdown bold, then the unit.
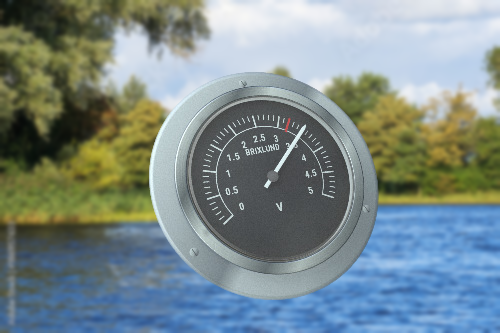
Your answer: **3.5** V
